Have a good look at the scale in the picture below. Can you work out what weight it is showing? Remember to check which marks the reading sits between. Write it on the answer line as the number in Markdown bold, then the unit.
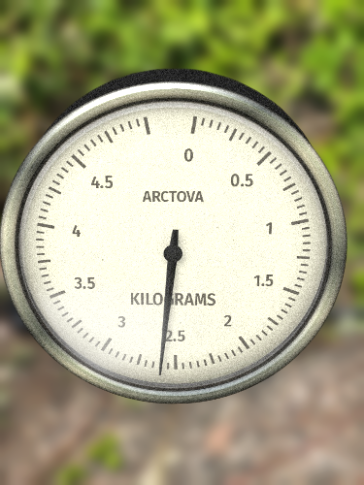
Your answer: **2.6** kg
